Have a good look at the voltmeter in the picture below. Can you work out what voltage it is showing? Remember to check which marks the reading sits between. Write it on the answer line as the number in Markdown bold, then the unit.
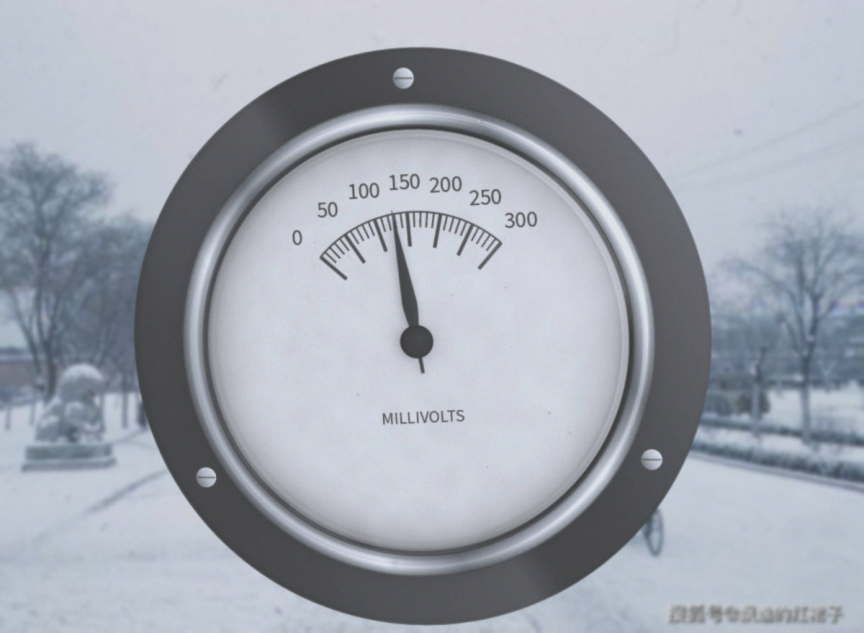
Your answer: **130** mV
